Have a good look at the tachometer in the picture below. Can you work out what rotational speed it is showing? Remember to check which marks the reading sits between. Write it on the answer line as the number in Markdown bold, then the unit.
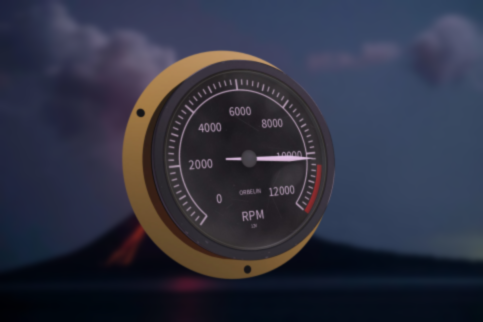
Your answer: **10200** rpm
